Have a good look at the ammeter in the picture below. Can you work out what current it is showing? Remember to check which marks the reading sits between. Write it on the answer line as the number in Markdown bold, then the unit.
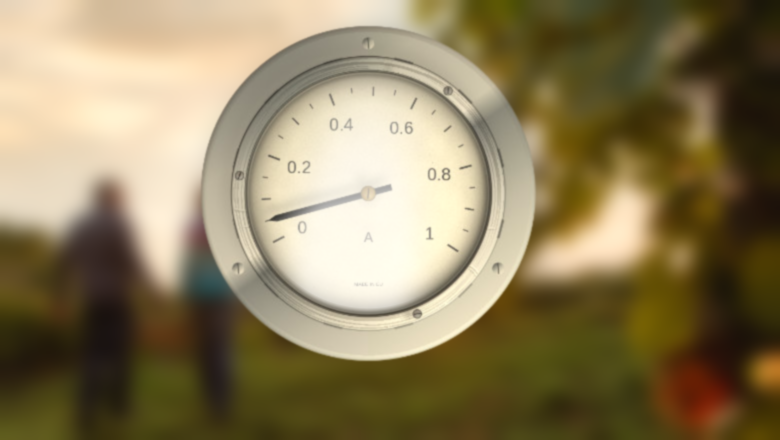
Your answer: **0.05** A
